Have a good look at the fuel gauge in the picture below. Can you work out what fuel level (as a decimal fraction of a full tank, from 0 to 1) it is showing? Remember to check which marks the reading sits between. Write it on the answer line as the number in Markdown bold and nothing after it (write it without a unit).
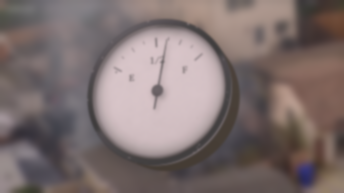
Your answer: **0.625**
